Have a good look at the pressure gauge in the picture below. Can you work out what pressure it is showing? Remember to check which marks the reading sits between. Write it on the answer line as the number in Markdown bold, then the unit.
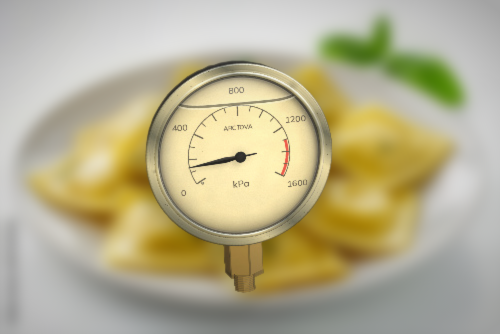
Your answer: **150** kPa
